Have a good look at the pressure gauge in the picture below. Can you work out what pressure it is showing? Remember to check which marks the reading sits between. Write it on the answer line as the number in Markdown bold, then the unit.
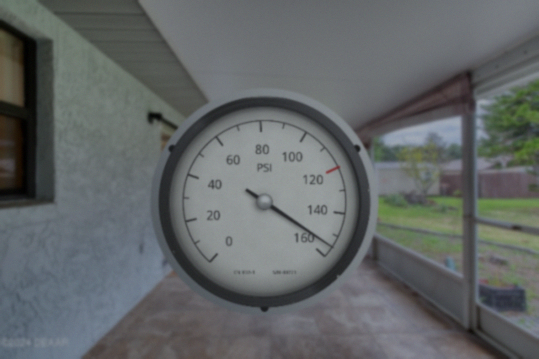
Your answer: **155** psi
